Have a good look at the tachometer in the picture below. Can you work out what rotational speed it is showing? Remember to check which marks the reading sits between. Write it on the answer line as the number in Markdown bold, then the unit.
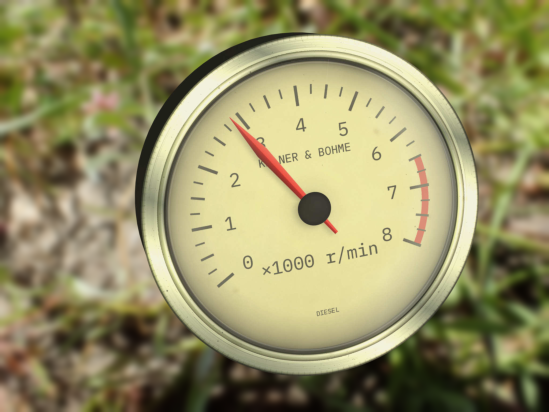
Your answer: **2875** rpm
